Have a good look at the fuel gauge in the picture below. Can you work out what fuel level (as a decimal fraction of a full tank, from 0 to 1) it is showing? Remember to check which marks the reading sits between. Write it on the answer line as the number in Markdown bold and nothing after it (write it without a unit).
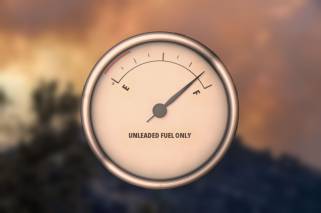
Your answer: **0.875**
